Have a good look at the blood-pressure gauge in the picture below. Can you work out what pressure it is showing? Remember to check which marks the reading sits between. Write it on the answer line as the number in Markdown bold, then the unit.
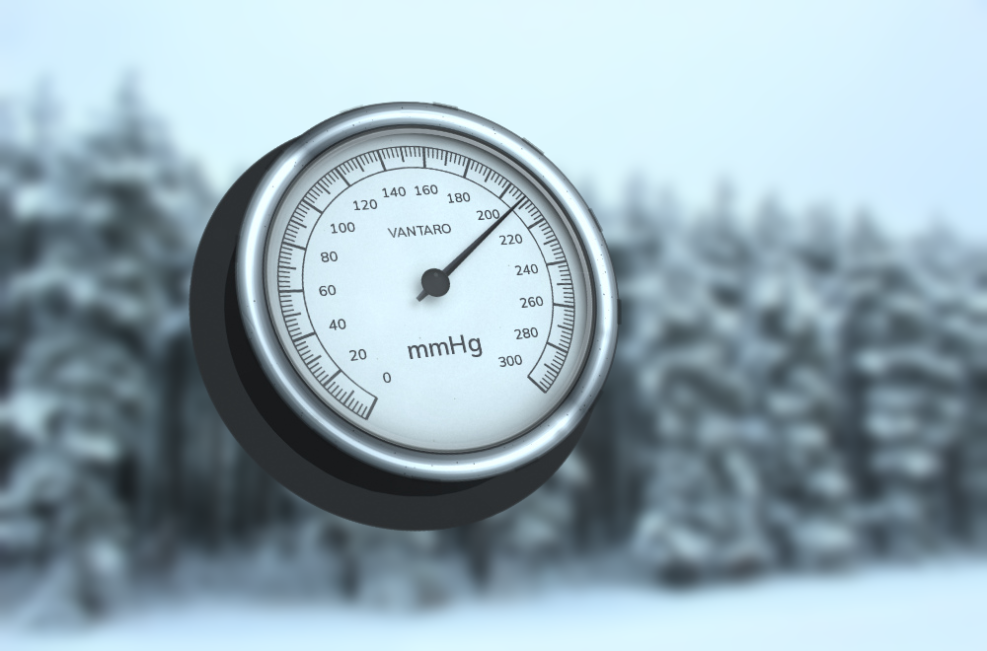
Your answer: **208** mmHg
